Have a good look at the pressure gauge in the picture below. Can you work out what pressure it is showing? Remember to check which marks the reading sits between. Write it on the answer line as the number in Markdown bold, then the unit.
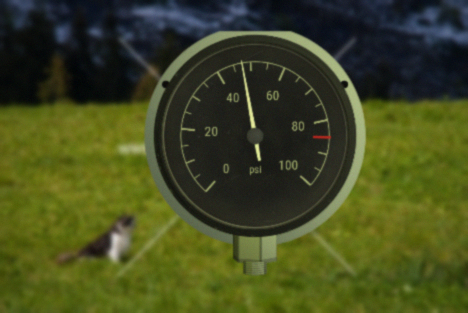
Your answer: **47.5** psi
